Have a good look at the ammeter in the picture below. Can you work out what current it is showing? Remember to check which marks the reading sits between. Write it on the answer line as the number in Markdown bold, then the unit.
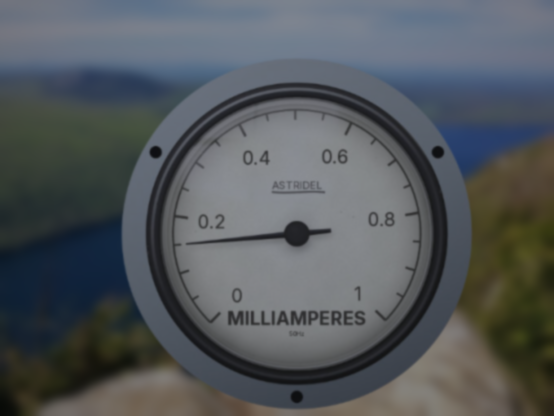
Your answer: **0.15** mA
